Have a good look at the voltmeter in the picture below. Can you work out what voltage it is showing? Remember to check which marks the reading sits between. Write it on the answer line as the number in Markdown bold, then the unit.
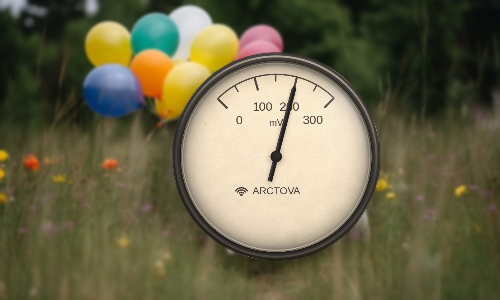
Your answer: **200** mV
